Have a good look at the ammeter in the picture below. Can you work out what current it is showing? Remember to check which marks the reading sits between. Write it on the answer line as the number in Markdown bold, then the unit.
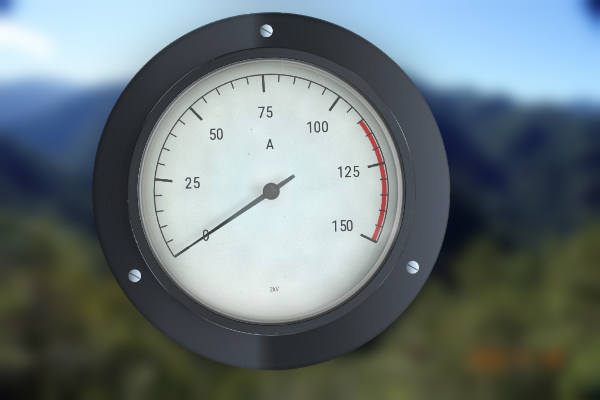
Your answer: **0** A
